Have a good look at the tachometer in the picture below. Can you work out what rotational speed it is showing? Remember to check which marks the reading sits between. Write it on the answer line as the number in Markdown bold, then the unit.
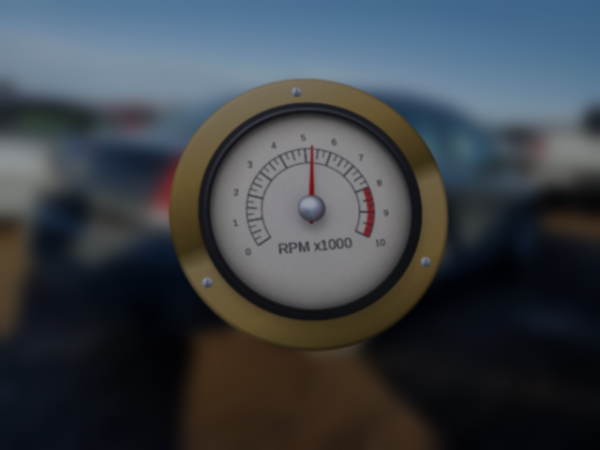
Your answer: **5250** rpm
